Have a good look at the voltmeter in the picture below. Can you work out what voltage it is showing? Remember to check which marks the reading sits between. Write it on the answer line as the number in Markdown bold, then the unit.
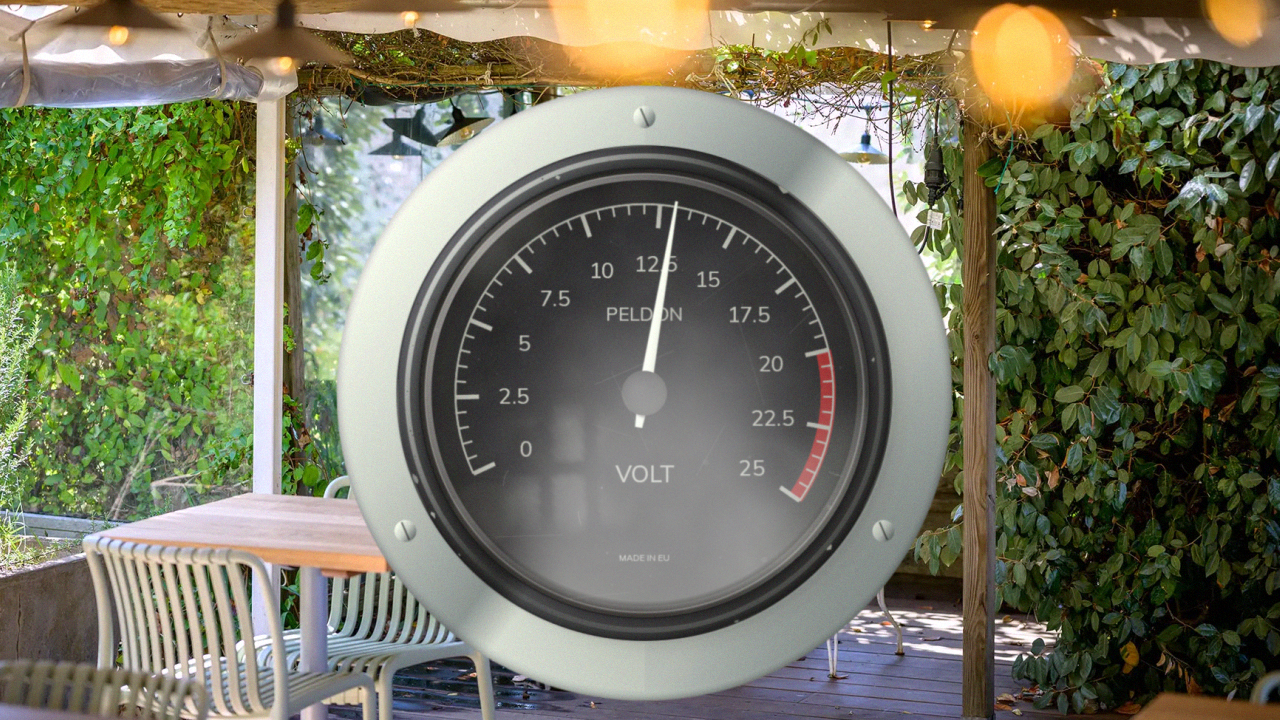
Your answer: **13** V
